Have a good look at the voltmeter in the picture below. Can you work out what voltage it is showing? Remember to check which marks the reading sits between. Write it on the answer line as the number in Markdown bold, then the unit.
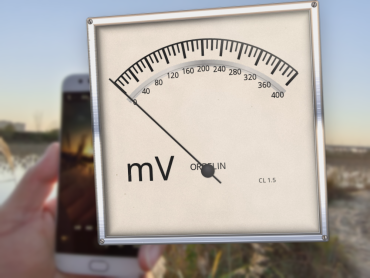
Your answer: **0** mV
